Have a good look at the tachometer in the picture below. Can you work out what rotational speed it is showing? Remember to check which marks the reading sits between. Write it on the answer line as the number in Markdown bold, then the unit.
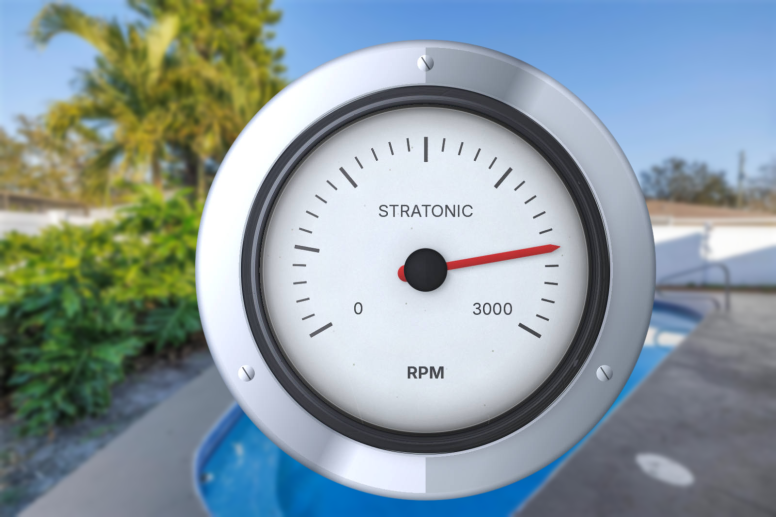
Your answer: **2500** rpm
